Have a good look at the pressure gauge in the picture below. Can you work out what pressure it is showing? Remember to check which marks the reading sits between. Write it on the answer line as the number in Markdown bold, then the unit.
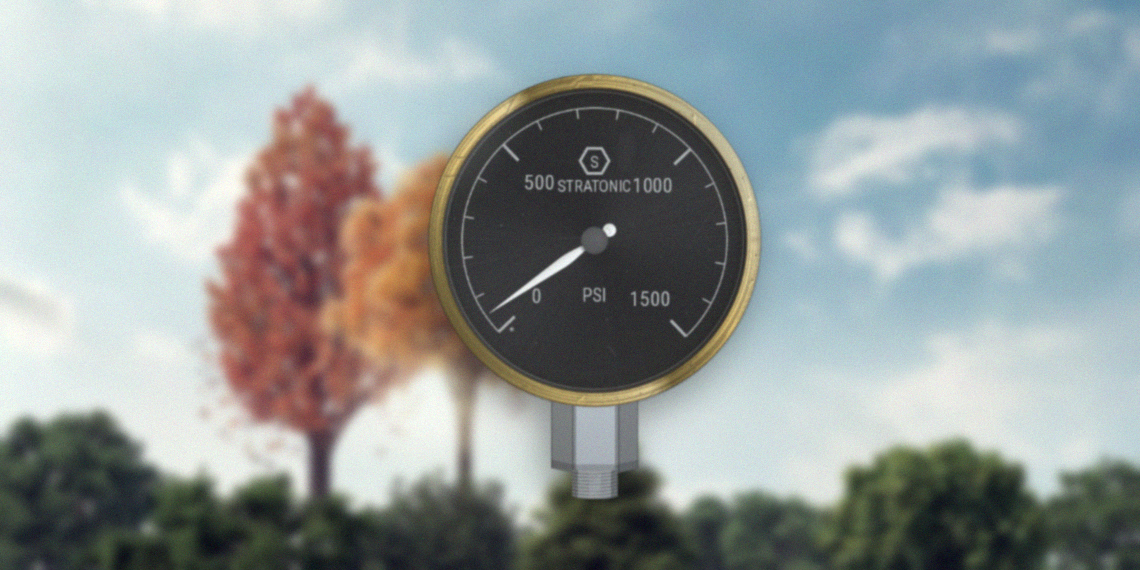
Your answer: **50** psi
